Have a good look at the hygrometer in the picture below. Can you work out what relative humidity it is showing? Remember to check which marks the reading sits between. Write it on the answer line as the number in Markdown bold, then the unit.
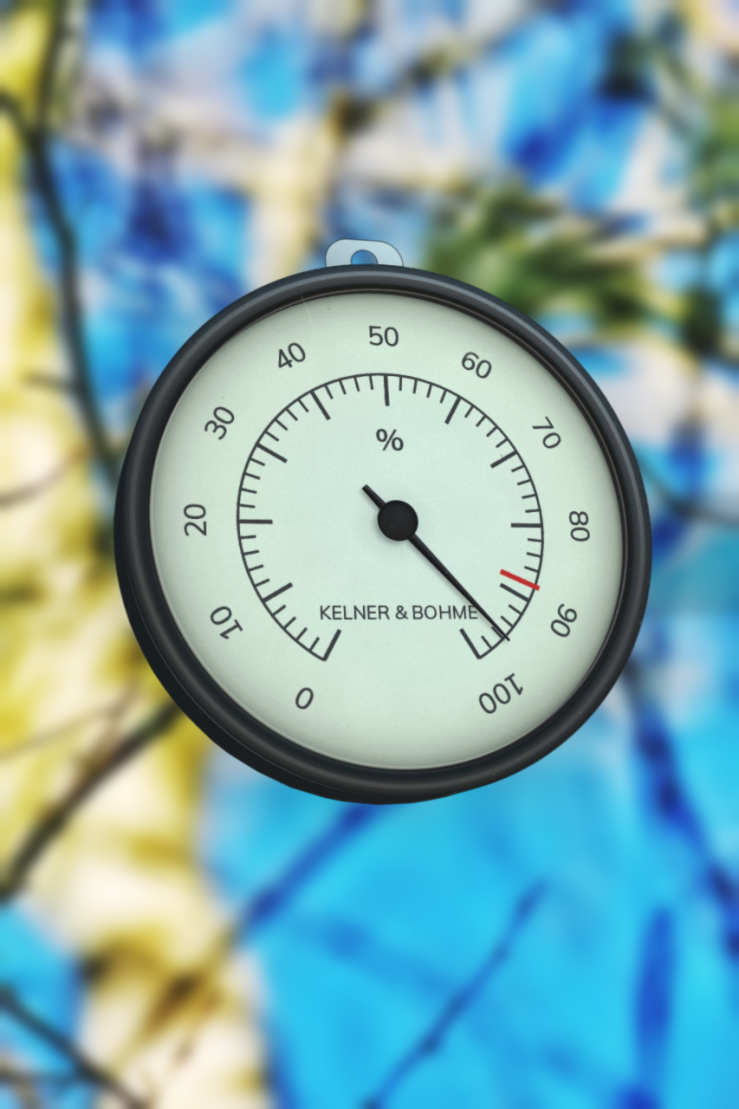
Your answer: **96** %
